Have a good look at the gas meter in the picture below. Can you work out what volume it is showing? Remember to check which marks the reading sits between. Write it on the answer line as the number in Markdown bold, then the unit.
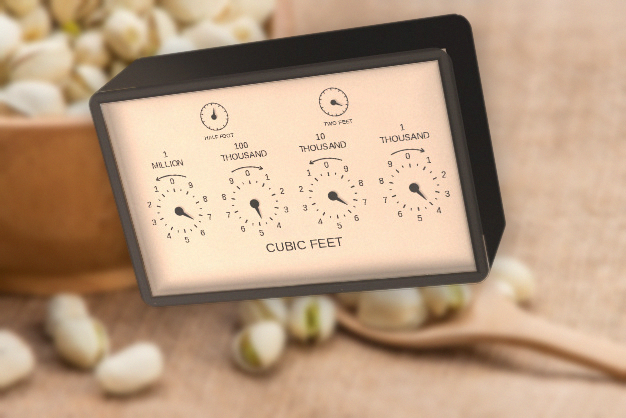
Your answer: **646400** ft³
